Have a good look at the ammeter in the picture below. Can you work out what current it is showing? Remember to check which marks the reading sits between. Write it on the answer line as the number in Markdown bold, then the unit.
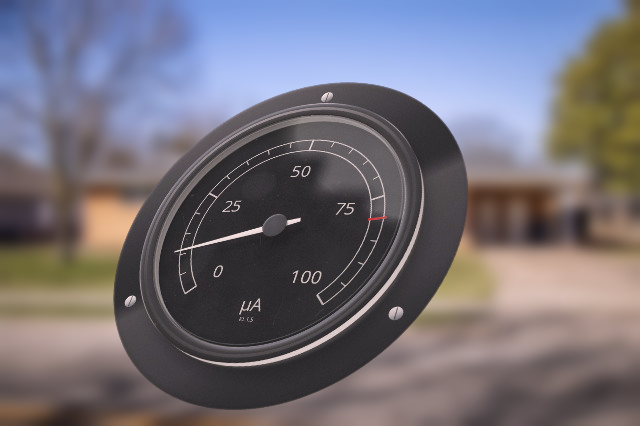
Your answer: **10** µA
